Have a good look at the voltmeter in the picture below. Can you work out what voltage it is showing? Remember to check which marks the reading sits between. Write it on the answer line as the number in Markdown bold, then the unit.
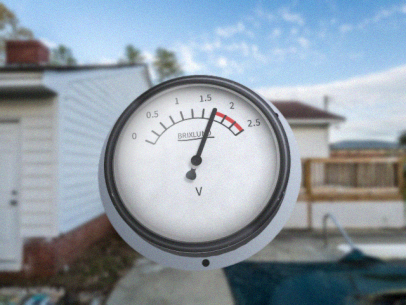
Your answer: **1.75** V
